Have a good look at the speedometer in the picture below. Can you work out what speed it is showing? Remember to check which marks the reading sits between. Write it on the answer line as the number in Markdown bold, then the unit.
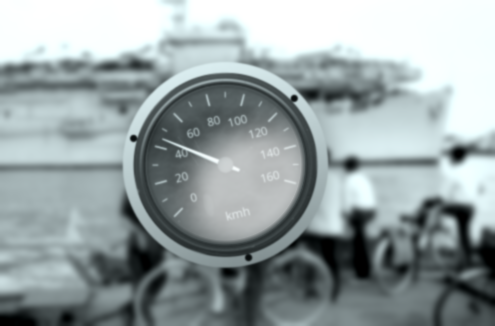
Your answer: **45** km/h
